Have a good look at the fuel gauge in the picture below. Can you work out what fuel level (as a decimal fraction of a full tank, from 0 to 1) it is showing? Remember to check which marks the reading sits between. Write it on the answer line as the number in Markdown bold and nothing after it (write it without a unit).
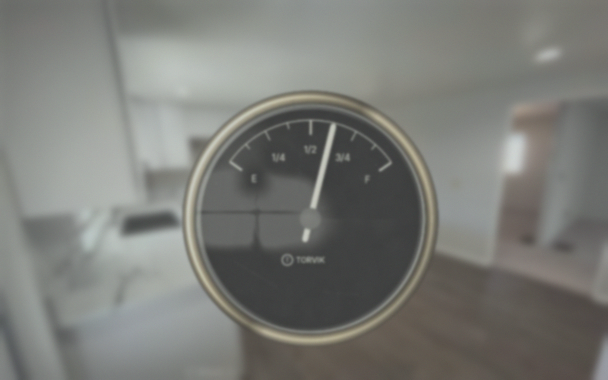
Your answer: **0.625**
